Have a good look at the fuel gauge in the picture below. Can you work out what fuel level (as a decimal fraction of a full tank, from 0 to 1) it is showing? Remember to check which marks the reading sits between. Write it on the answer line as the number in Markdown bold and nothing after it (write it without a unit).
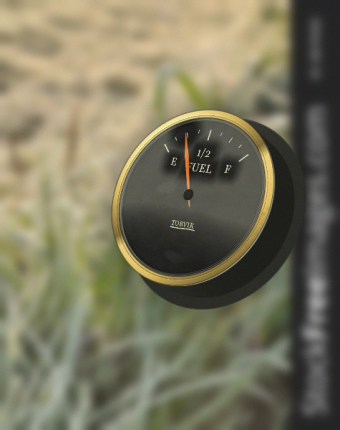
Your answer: **0.25**
